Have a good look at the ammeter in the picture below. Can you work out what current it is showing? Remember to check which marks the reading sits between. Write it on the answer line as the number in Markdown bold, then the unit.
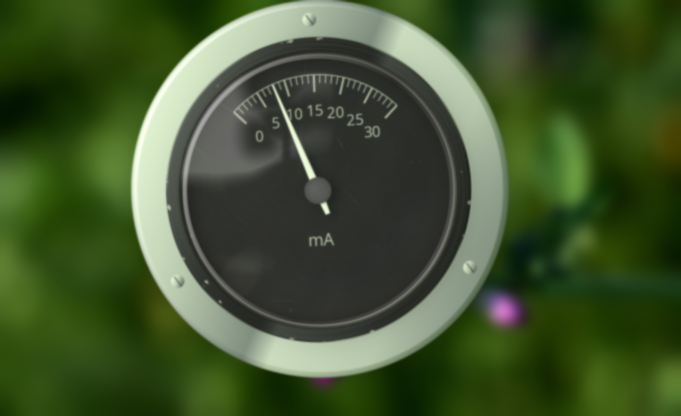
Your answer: **8** mA
